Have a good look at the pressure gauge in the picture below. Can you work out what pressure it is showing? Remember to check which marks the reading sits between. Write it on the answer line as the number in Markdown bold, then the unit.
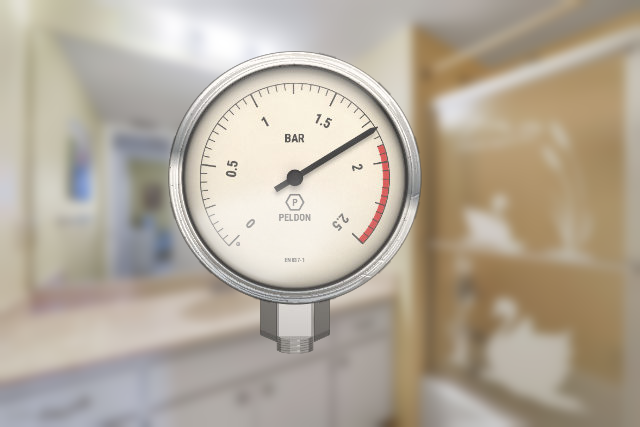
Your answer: **1.8** bar
